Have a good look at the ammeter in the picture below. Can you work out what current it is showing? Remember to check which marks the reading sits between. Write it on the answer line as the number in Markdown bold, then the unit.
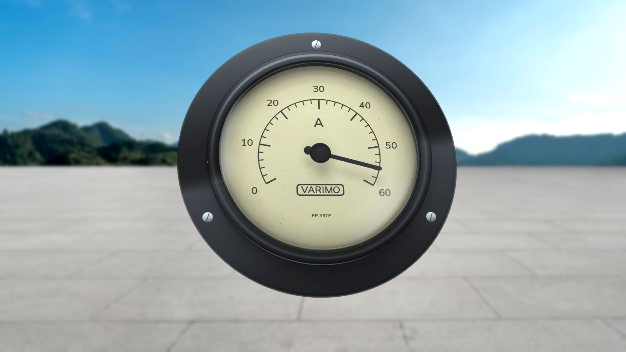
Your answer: **56** A
